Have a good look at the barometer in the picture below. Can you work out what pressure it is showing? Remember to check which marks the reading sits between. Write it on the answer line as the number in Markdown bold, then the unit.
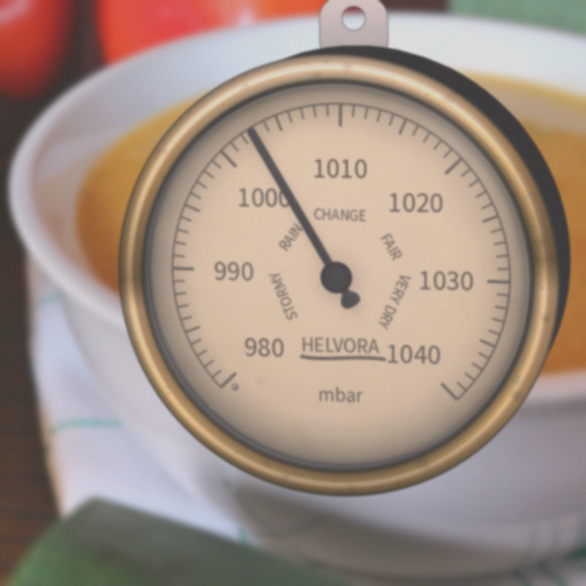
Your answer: **1003** mbar
